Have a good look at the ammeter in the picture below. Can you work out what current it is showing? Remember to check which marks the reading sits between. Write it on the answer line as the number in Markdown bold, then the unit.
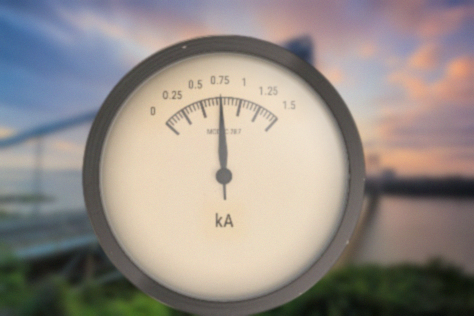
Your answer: **0.75** kA
